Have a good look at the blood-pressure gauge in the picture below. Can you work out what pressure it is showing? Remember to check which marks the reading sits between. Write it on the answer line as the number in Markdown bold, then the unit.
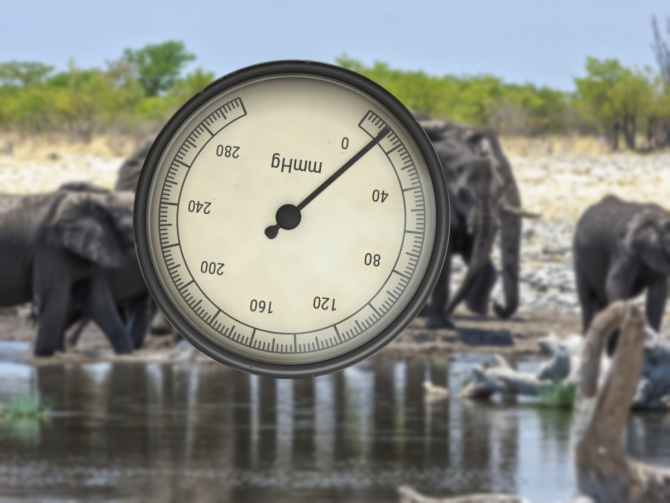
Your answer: **12** mmHg
